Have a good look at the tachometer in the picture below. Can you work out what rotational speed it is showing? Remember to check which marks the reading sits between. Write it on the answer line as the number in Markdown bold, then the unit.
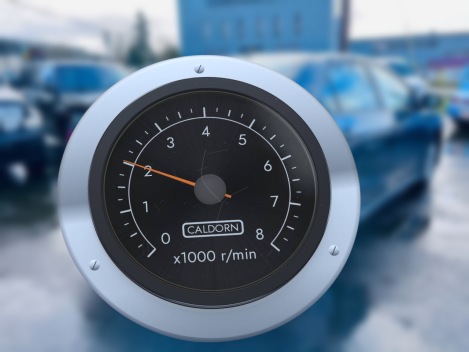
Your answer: **2000** rpm
